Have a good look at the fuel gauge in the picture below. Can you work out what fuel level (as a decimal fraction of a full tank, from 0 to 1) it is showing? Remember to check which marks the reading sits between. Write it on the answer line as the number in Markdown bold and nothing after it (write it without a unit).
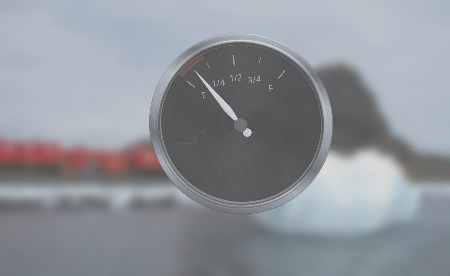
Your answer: **0.125**
